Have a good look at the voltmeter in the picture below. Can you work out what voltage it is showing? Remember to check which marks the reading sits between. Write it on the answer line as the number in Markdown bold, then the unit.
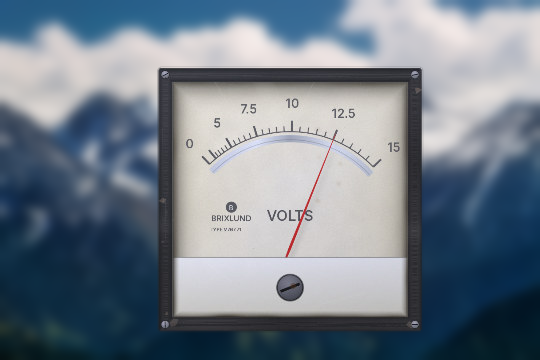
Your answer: **12.5** V
